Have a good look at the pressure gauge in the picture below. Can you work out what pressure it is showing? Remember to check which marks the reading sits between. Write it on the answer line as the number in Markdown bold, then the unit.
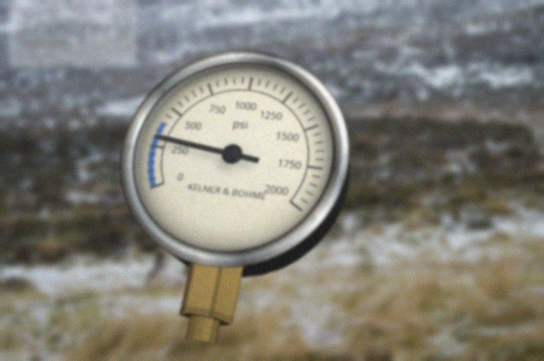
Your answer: **300** psi
